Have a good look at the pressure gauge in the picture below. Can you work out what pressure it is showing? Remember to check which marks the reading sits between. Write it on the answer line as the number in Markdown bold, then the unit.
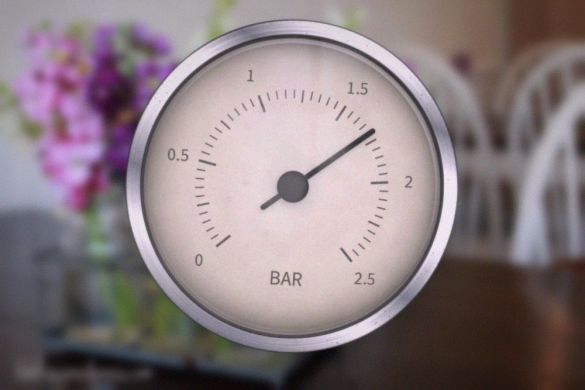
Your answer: **1.7** bar
